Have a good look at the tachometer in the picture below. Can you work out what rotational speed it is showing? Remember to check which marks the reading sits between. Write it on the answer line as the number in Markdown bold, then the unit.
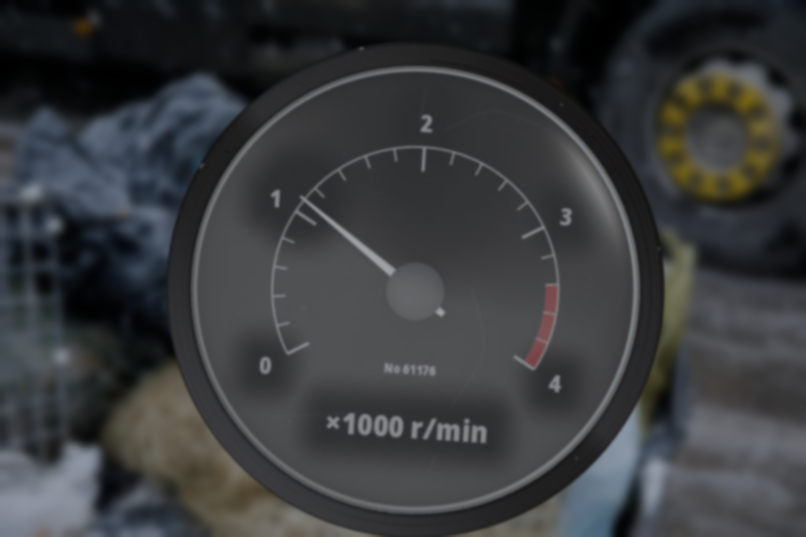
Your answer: **1100** rpm
